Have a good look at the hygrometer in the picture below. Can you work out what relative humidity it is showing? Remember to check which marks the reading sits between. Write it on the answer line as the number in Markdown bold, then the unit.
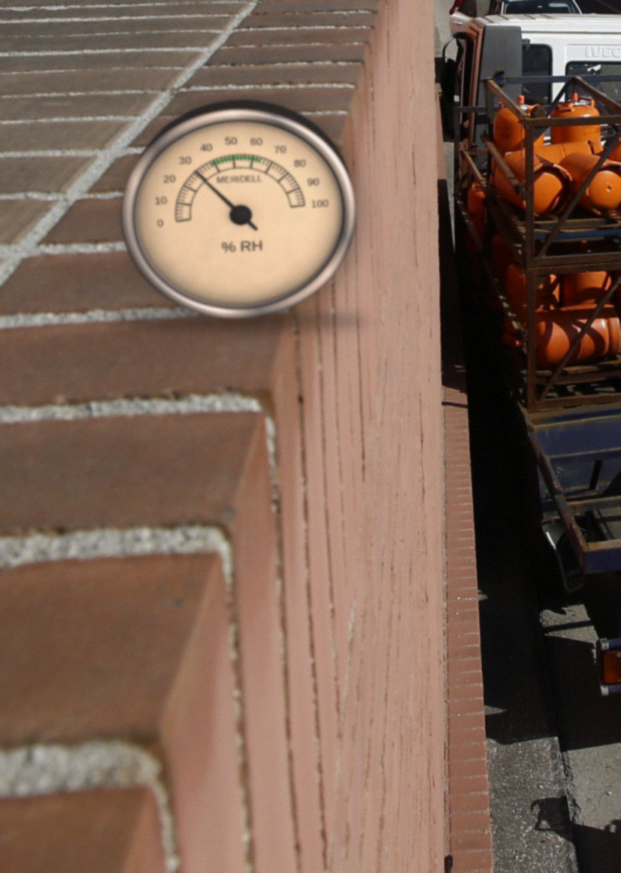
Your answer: **30** %
